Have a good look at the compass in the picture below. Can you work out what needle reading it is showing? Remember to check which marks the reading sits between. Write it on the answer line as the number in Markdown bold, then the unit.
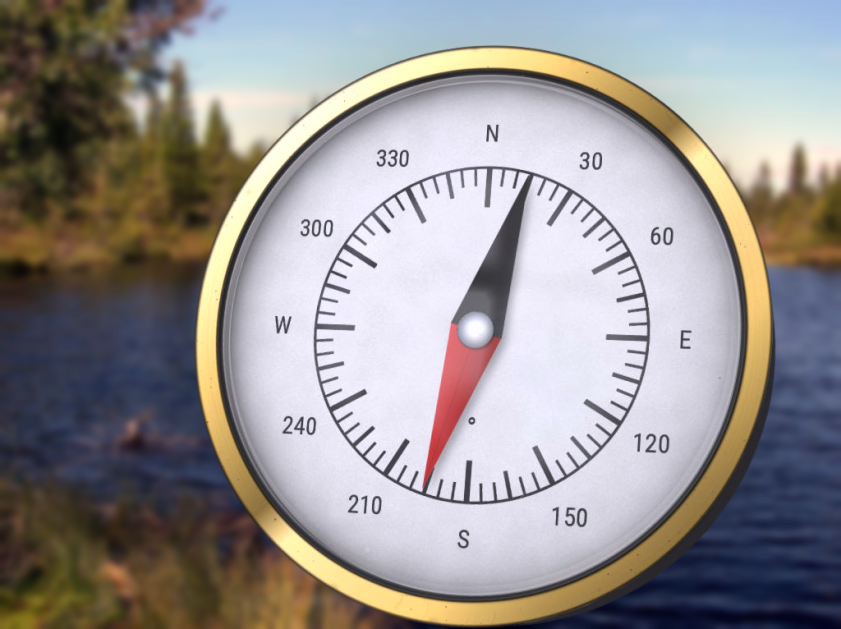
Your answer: **195** °
